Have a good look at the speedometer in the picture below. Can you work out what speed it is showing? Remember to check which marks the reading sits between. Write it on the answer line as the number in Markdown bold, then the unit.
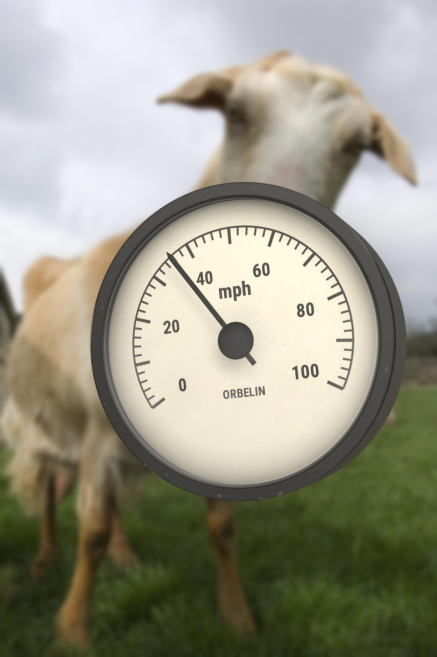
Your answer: **36** mph
